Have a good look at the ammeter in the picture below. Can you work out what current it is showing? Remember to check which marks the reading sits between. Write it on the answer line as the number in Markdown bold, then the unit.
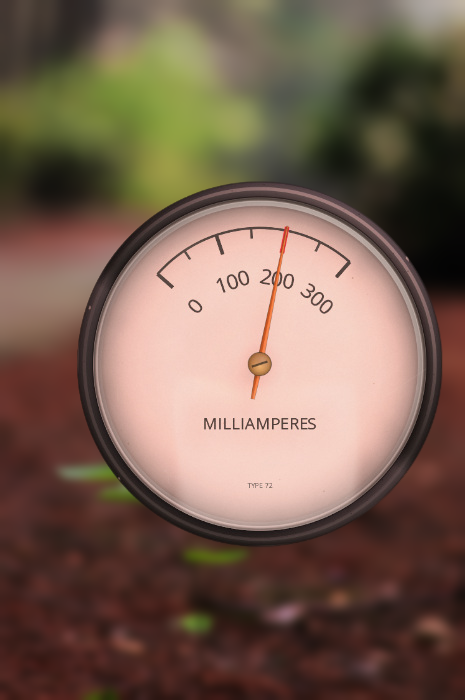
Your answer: **200** mA
